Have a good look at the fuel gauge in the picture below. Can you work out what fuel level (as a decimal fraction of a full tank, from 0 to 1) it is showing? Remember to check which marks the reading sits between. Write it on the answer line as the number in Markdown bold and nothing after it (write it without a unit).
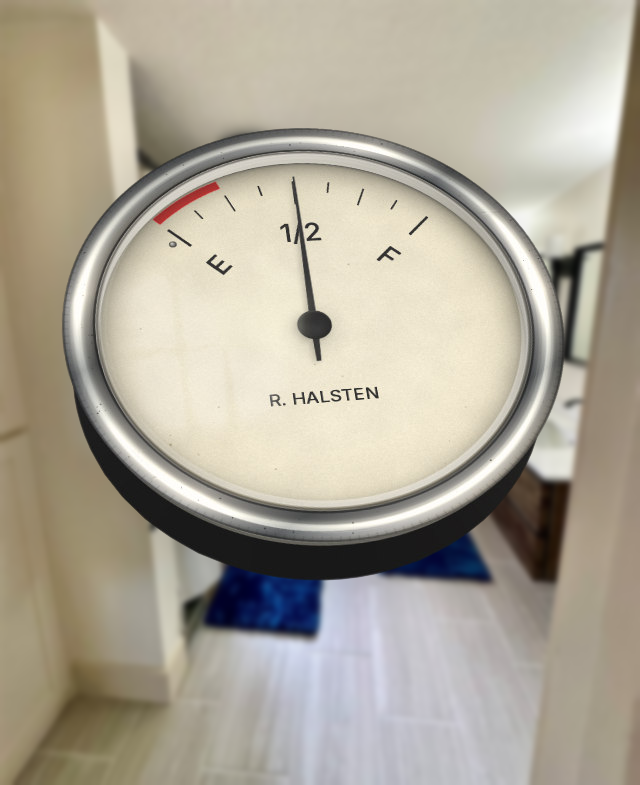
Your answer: **0.5**
